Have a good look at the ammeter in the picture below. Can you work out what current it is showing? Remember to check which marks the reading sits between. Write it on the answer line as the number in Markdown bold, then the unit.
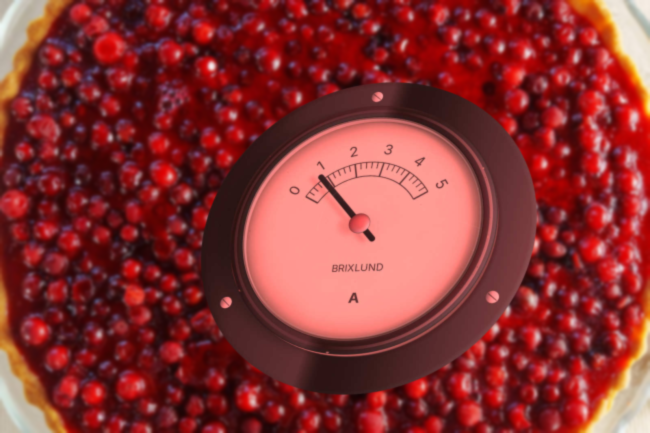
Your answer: **0.8** A
